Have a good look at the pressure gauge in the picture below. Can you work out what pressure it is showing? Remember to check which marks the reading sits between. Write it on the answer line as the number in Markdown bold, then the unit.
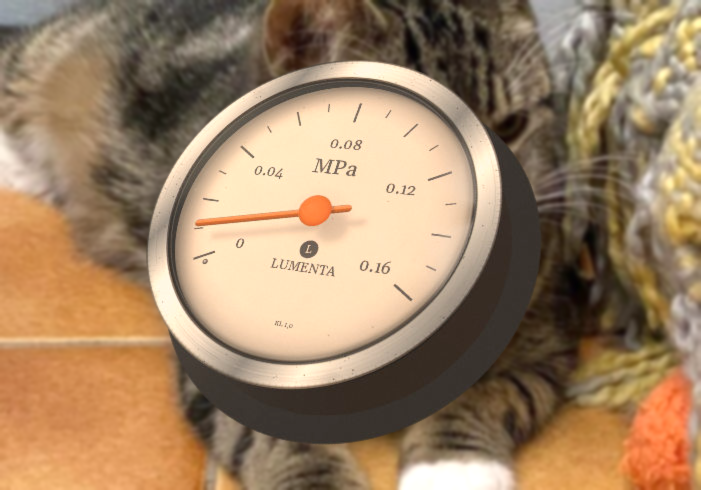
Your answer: **0.01** MPa
